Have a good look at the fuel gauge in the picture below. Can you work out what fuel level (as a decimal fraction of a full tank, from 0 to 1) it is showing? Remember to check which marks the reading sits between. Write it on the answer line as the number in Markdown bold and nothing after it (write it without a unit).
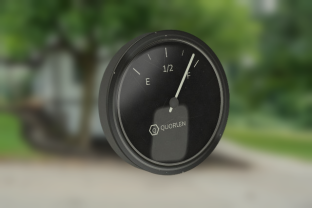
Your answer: **0.875**
